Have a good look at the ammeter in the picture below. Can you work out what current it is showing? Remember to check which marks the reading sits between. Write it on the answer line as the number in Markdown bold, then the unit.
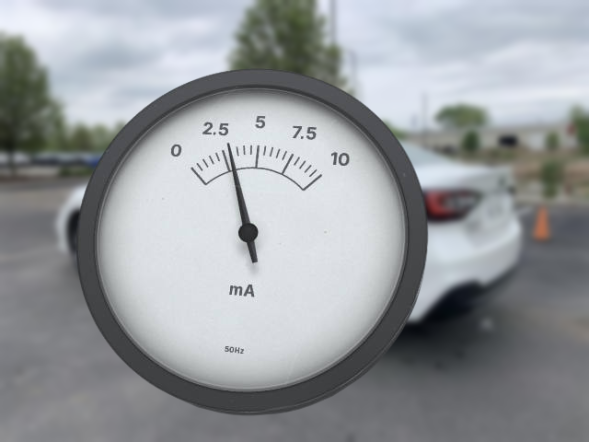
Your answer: **3** mA
